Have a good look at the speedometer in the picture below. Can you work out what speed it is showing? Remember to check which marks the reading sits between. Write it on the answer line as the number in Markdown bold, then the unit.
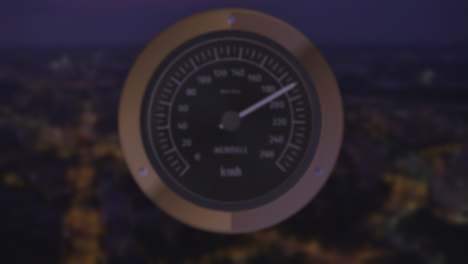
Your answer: **190** km/h
